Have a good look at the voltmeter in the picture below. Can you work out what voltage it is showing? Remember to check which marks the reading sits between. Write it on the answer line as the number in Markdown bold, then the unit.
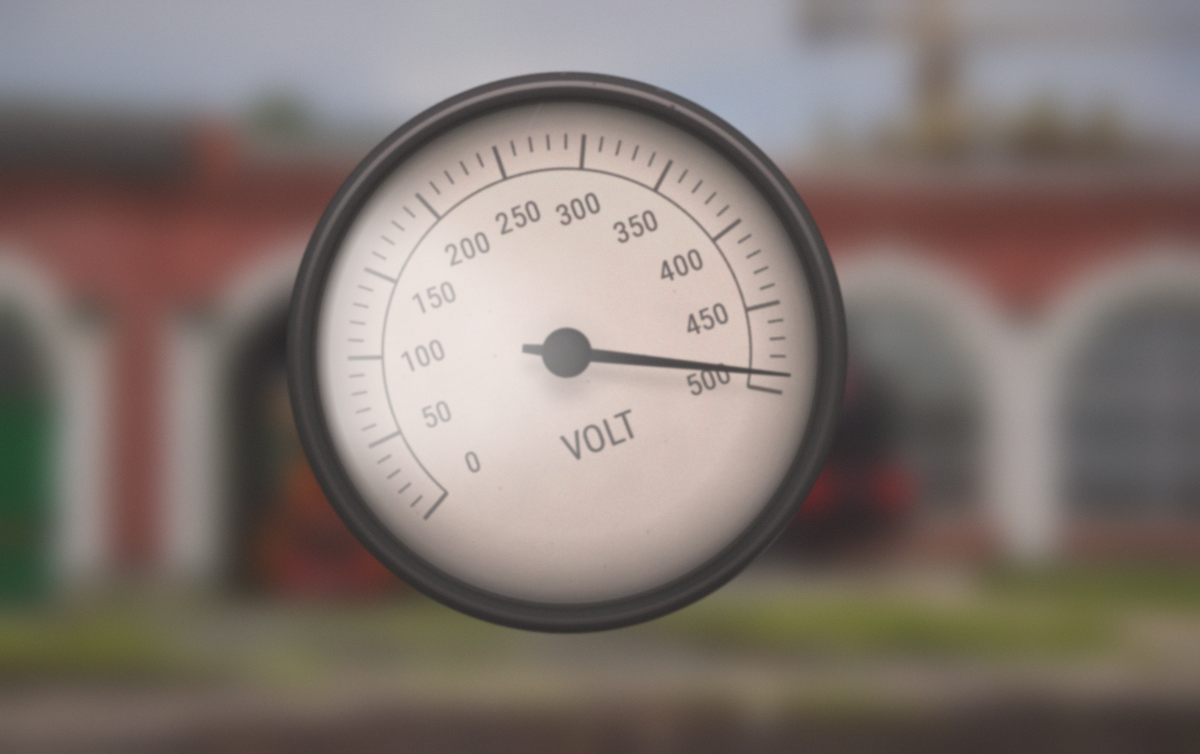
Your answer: **490** V
